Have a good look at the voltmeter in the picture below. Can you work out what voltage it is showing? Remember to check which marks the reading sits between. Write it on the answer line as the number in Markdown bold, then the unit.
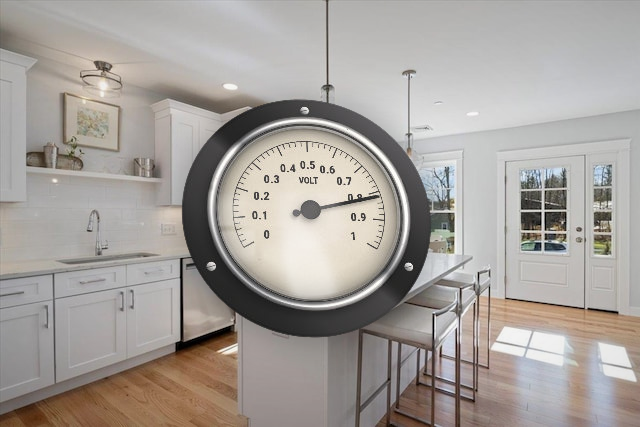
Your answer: **0.82** V
